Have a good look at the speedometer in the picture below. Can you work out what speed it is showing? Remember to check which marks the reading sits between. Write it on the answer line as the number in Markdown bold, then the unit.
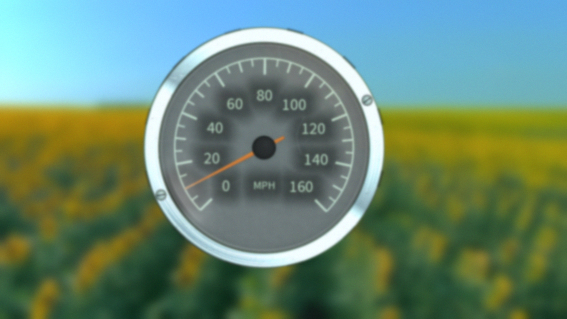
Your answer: **10** mph
